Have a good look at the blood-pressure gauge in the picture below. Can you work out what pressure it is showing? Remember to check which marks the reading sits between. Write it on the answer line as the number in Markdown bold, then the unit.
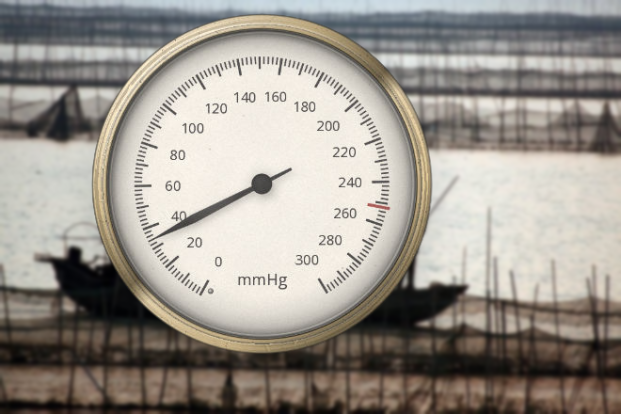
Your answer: **34** mmHg
